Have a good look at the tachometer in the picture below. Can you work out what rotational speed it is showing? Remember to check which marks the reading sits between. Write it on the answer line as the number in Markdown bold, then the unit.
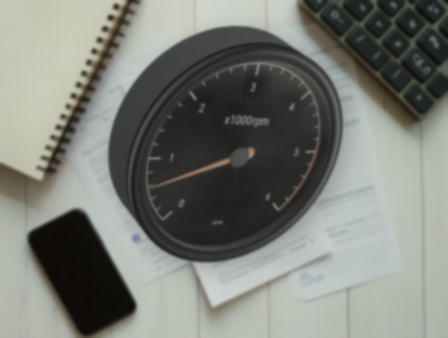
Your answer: **600** rpm
